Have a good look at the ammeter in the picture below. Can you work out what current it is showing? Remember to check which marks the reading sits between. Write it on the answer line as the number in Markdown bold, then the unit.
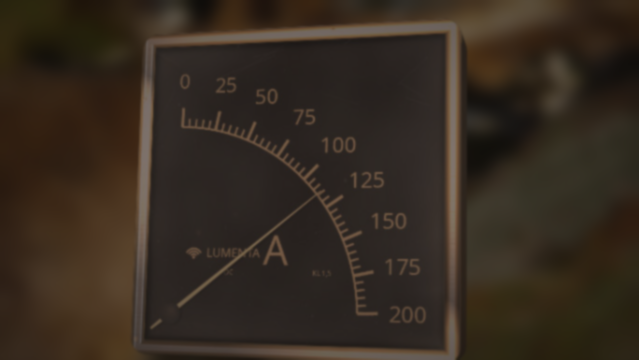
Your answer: **115** A
